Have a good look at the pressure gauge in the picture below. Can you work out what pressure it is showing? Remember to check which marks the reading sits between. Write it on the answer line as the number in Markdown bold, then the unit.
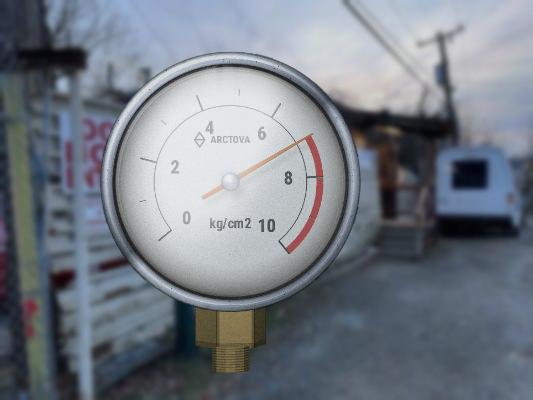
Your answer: **7** kg/cm²
